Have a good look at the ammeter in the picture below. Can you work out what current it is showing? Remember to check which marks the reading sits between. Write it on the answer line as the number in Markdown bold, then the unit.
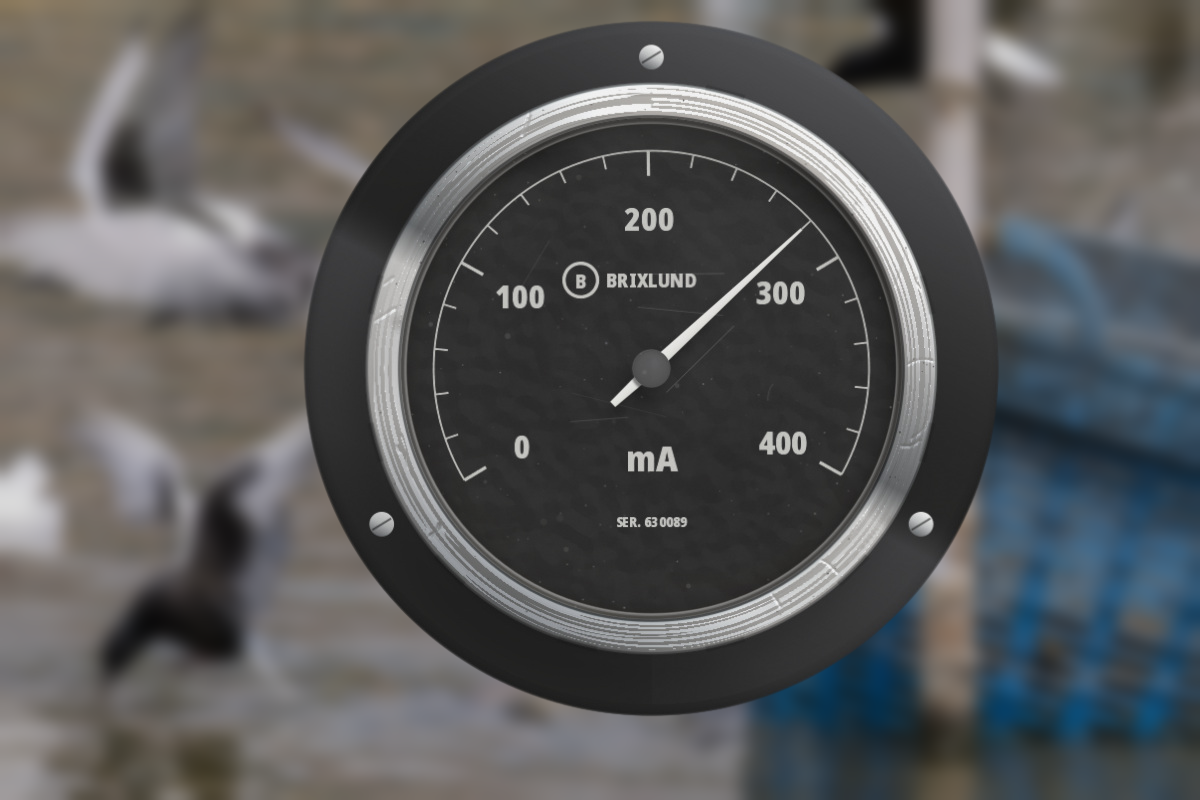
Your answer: **280** mA
